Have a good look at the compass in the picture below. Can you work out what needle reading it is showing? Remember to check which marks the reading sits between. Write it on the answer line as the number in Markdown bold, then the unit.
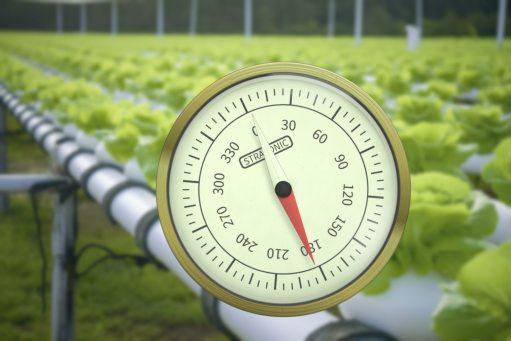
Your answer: **182.5** °
